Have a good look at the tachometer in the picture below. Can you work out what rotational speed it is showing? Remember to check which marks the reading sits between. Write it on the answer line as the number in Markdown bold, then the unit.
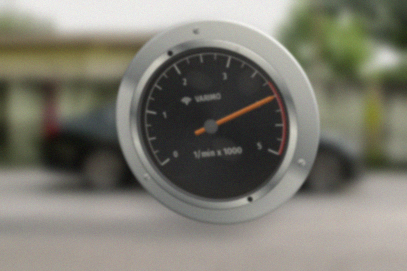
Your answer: **4000** rpm
